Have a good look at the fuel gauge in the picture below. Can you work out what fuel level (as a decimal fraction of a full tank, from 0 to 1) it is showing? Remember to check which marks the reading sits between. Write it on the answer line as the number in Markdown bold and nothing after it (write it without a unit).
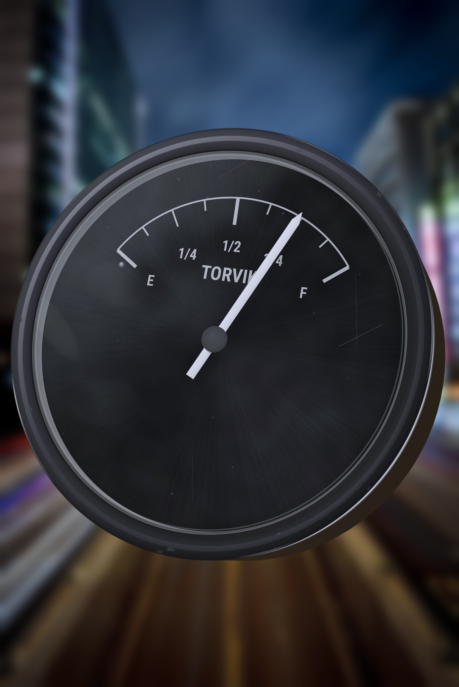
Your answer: **0.75**
